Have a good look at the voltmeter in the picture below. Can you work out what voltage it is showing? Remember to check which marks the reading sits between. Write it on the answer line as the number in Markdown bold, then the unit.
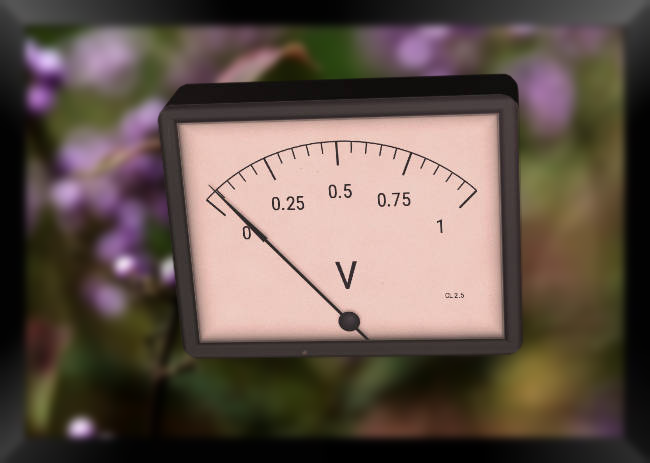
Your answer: **0.05** V
